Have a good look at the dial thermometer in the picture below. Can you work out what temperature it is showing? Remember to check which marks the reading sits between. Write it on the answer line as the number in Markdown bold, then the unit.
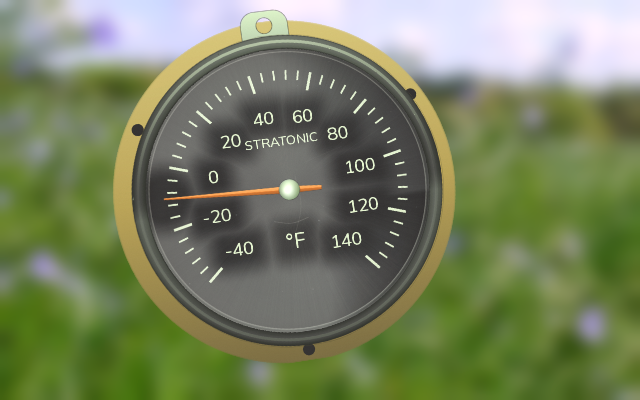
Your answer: **-10** °F
